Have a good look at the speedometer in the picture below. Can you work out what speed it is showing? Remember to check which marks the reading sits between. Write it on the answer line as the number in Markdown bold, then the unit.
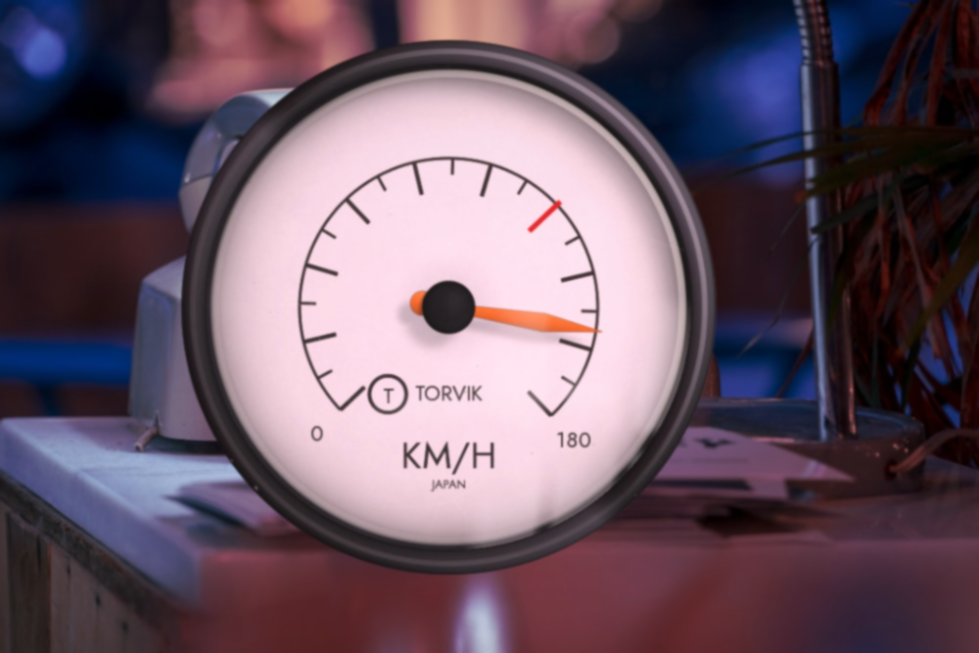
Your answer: **155** km/h
